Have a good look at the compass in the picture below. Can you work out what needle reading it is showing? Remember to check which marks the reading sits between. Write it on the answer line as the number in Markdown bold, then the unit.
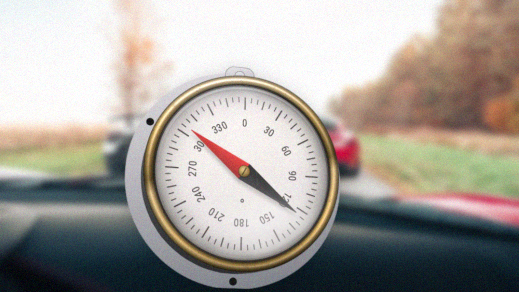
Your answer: **305** °
